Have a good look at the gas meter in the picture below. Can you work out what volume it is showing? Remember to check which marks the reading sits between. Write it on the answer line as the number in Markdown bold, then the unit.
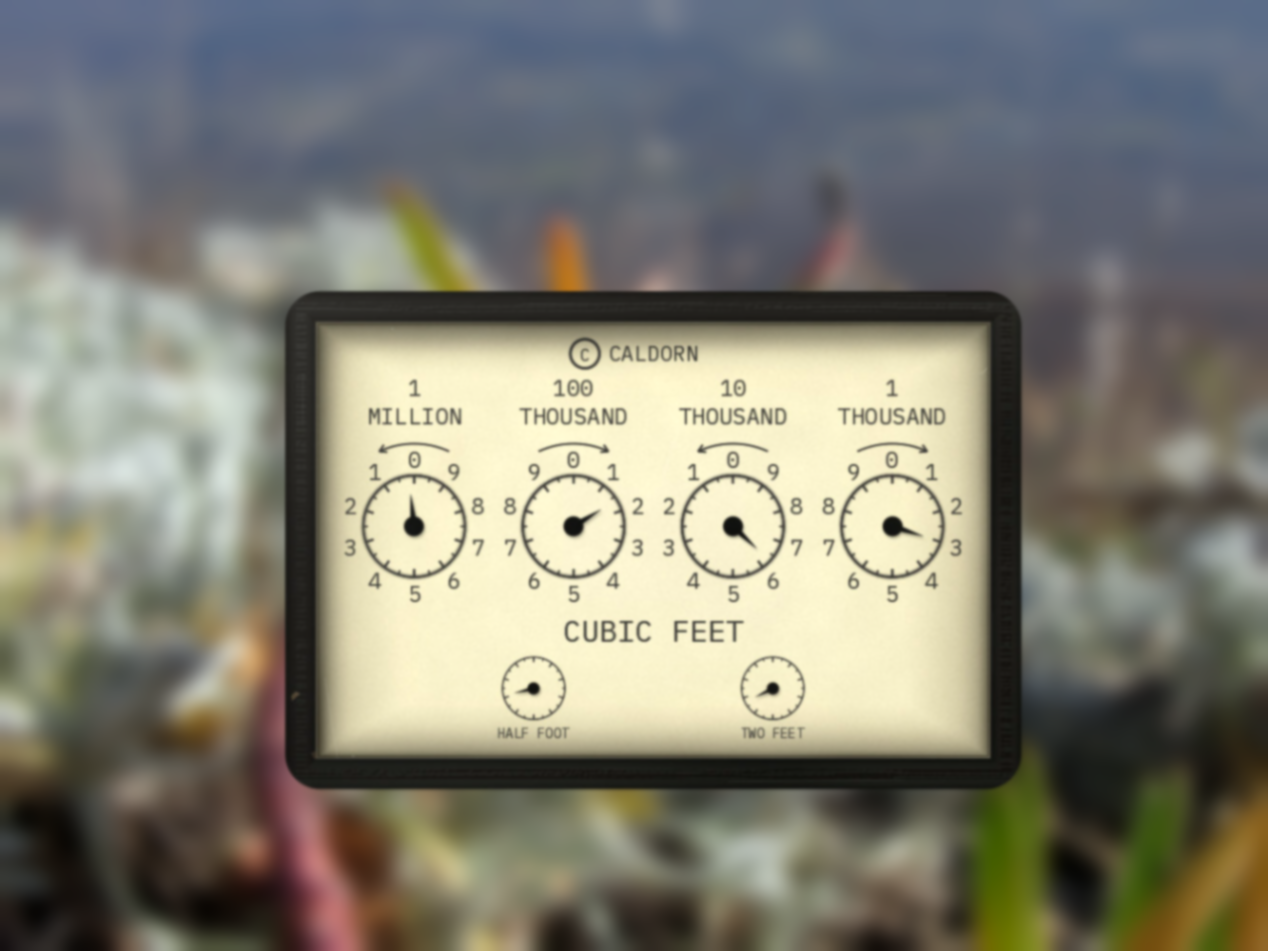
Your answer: **16300** ft³
